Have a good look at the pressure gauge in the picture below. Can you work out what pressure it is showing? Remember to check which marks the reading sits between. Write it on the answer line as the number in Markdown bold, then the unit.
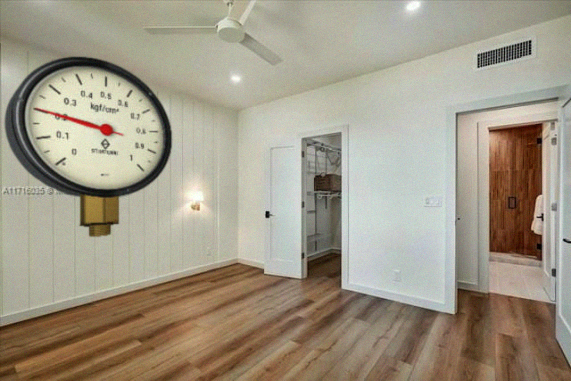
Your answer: **0.2** kg/cm²
